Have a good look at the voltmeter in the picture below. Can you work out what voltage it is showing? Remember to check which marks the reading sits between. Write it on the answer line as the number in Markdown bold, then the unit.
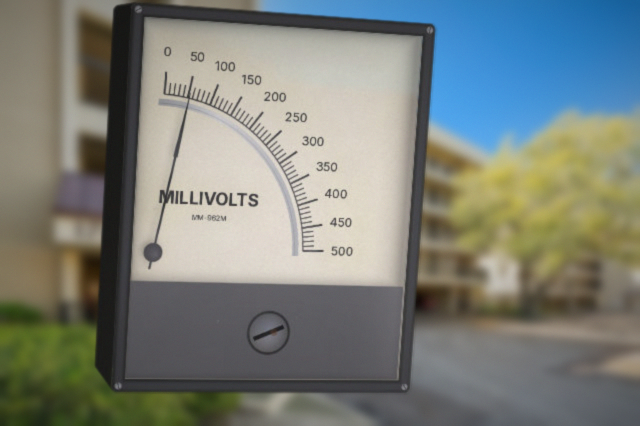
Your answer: **50** mV
